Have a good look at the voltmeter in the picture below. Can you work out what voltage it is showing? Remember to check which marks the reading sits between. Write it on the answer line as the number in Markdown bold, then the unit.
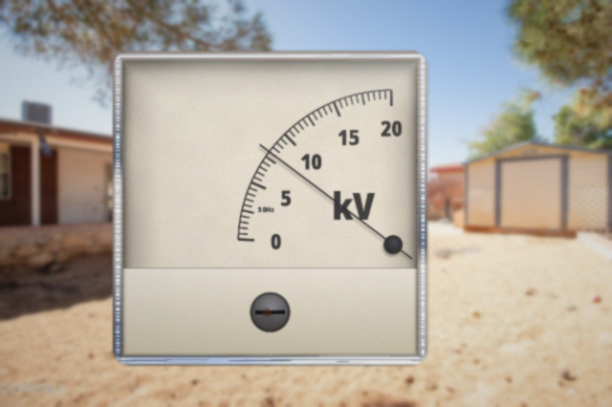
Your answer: **8** kV
